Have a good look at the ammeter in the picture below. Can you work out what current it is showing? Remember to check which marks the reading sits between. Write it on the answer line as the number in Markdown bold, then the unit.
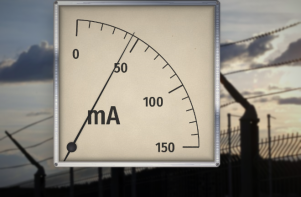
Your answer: **45** mA
